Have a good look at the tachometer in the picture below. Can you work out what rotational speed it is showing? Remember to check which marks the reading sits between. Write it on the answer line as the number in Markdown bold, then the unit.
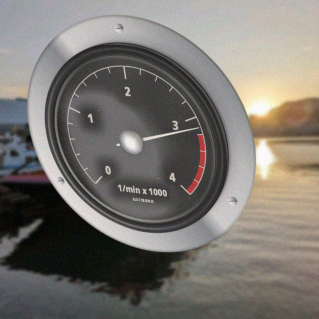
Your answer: **3100** rpm
